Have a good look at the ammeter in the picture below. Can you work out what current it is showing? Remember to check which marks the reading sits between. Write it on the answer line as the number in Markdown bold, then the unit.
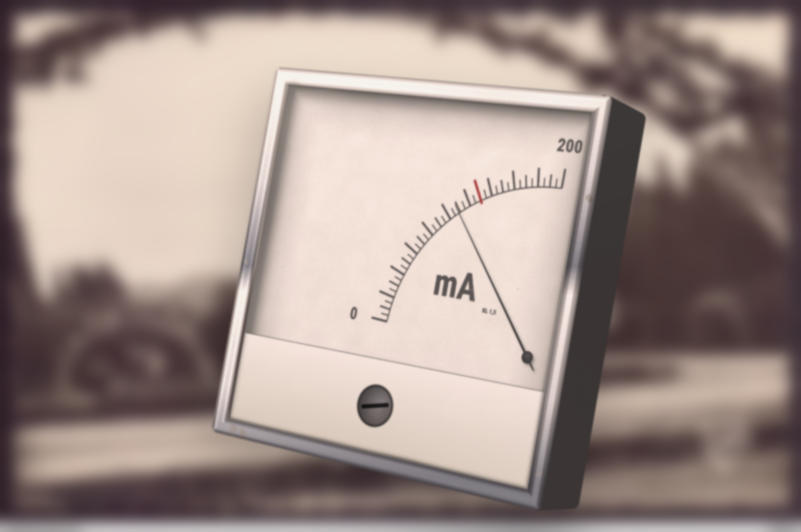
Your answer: **110** mA
